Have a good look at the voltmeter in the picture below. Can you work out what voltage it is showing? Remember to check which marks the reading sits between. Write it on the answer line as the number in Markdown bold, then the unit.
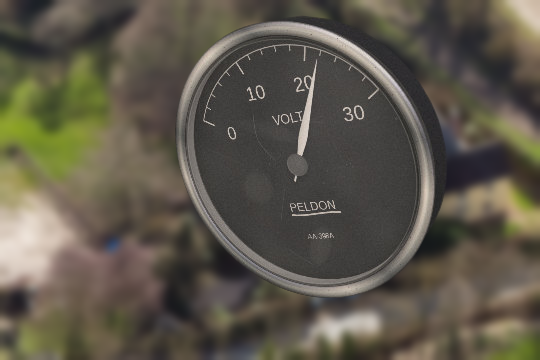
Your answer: **22** V
